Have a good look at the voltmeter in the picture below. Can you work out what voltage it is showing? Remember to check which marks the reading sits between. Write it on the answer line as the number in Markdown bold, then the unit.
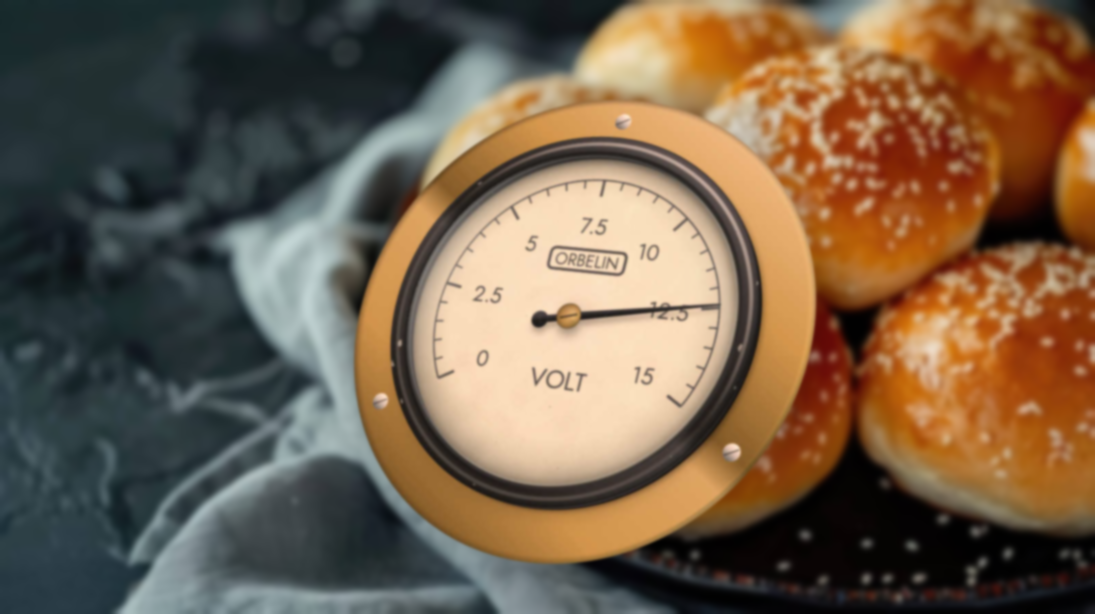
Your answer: **12.5** V
